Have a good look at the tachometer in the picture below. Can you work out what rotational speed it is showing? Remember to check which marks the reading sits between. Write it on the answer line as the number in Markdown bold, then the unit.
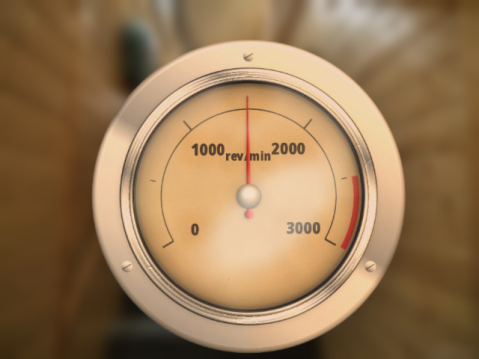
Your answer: **1500** rpm
